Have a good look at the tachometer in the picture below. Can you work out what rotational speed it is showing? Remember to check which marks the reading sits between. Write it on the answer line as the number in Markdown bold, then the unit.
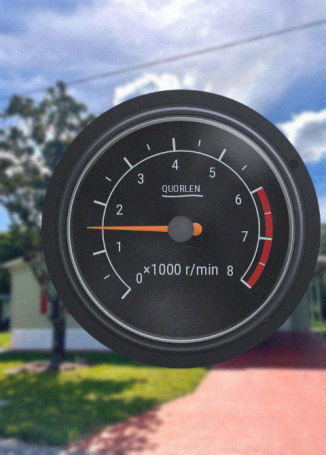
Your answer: **1500** rpm
